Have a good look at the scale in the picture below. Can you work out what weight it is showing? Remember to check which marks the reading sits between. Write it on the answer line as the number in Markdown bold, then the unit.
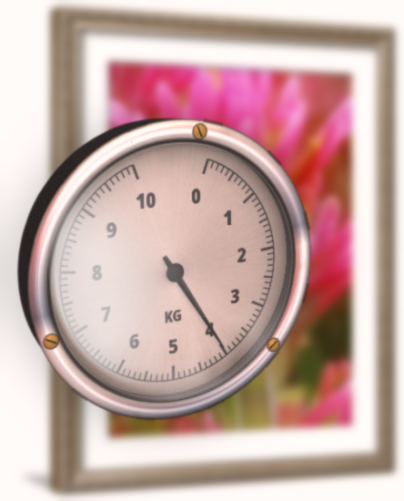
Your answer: **4** kg
